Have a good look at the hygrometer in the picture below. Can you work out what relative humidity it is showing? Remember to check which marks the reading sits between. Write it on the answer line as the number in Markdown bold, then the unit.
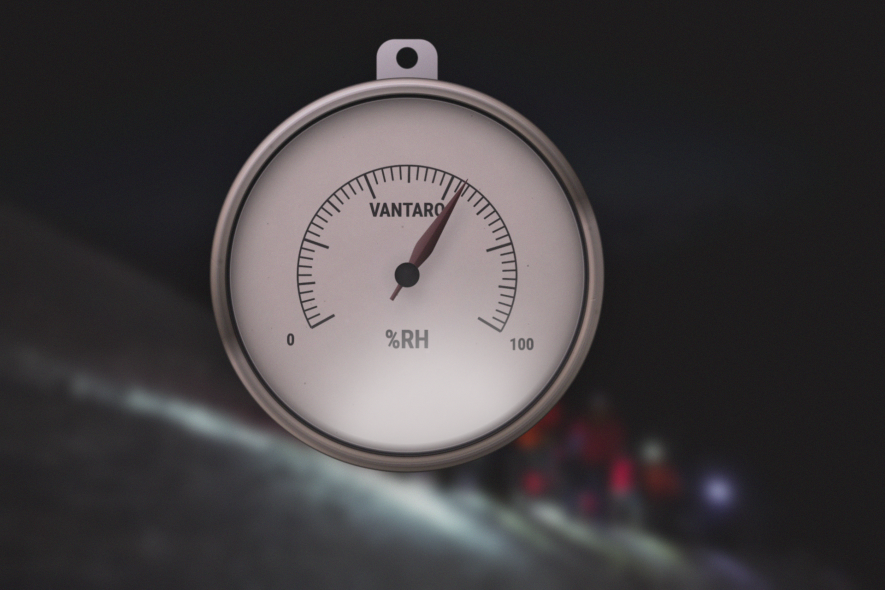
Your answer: **63** %
